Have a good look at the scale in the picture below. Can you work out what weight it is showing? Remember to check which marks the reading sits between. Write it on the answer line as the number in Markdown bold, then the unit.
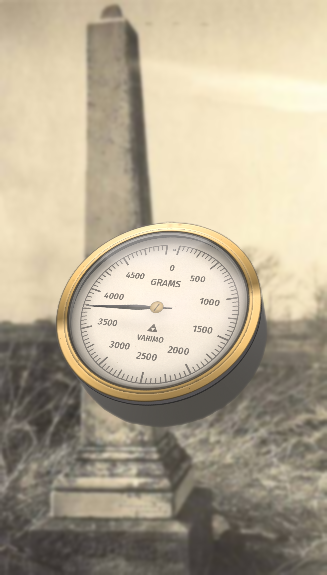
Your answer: **3750** g
